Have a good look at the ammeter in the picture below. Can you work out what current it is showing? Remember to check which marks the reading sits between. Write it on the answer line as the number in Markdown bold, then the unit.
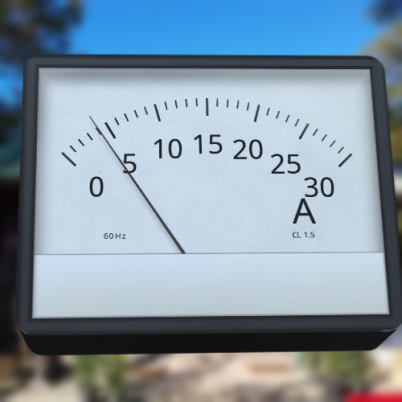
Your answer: **4** A
